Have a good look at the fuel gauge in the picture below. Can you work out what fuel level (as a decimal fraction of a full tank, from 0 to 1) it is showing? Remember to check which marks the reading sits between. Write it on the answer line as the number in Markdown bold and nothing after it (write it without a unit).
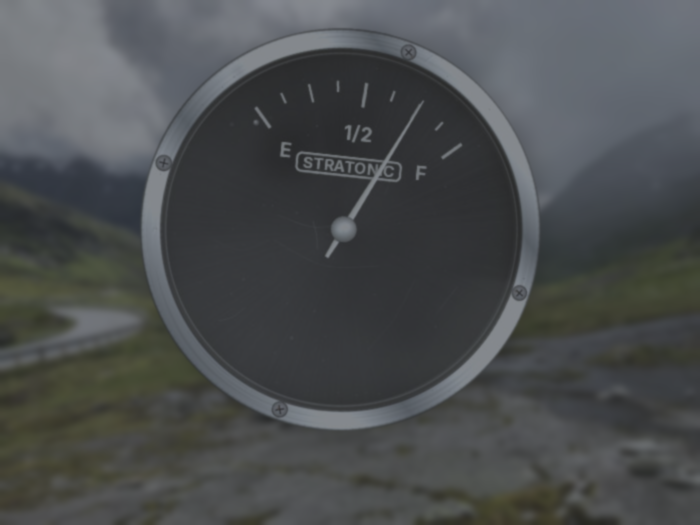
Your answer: **0.75**
